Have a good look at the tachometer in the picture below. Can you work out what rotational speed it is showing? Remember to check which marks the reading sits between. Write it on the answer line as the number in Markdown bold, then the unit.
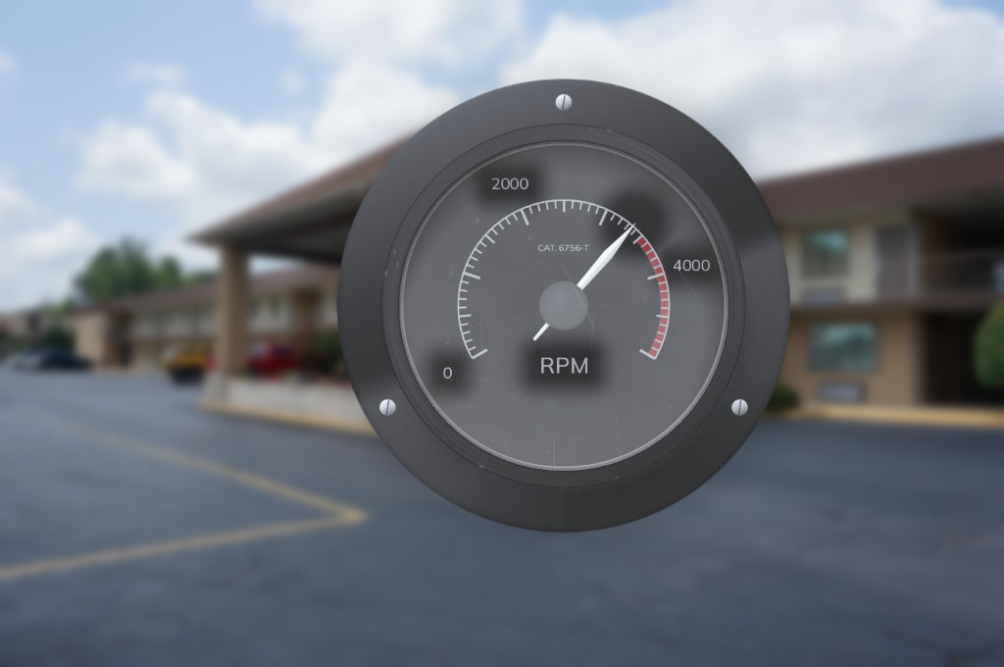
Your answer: **3350** rpm
